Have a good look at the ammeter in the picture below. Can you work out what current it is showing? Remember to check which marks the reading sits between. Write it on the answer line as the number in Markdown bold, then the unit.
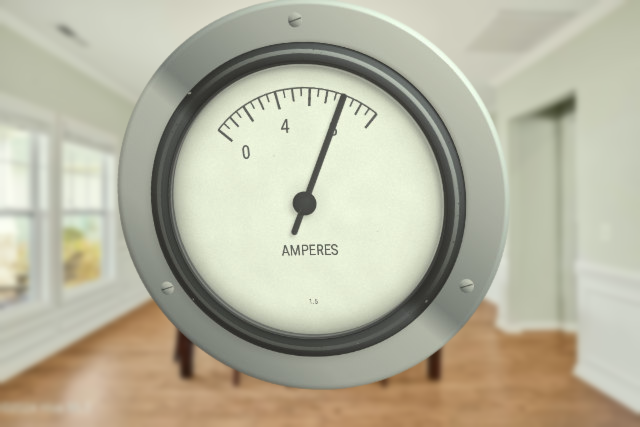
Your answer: **8** A
